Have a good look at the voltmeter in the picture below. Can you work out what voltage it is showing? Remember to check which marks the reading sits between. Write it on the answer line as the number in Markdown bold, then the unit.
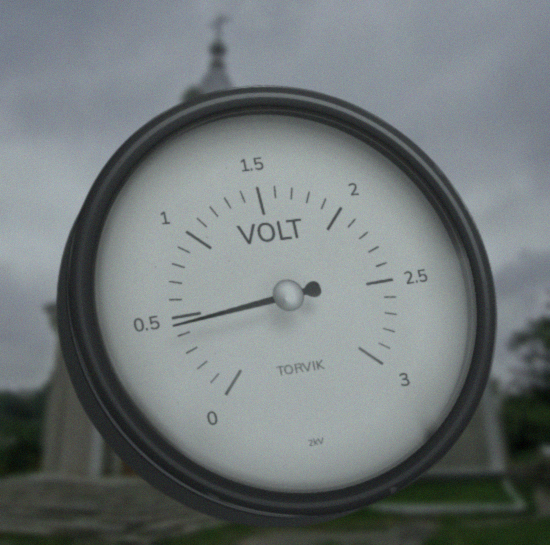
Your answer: **0.45** V
